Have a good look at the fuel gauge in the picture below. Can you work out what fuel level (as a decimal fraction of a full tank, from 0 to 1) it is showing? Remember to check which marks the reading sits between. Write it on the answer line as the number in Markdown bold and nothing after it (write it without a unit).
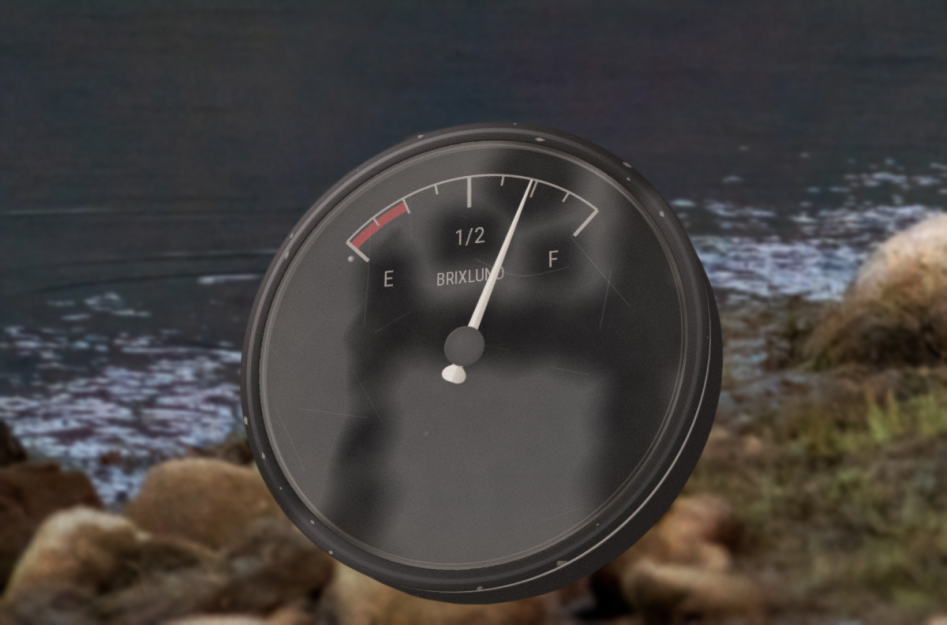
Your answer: **0.75**
